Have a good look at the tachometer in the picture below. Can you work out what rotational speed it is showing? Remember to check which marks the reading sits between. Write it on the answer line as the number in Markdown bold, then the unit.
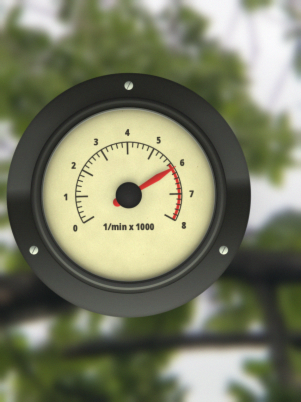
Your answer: **6000** rpm
